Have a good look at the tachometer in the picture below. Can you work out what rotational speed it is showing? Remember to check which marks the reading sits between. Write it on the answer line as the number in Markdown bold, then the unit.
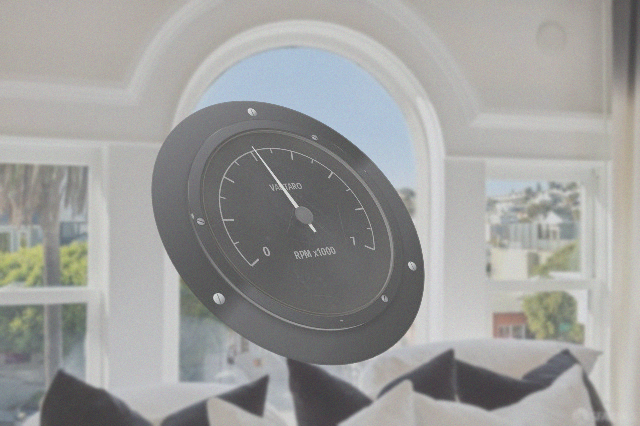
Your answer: **3000** rpm
